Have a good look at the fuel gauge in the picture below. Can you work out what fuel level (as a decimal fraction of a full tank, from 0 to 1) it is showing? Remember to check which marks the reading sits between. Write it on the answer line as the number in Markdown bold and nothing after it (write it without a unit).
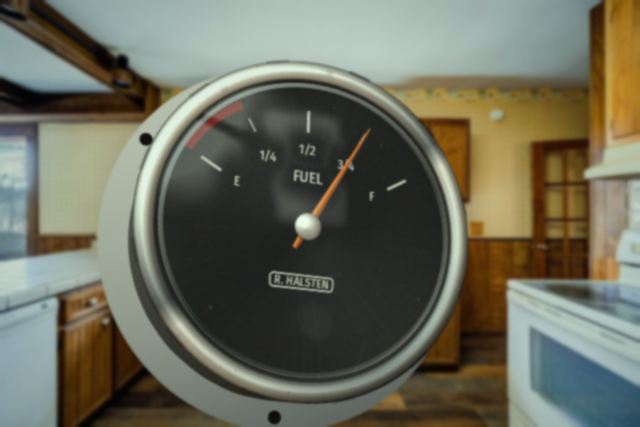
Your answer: **0.75**
